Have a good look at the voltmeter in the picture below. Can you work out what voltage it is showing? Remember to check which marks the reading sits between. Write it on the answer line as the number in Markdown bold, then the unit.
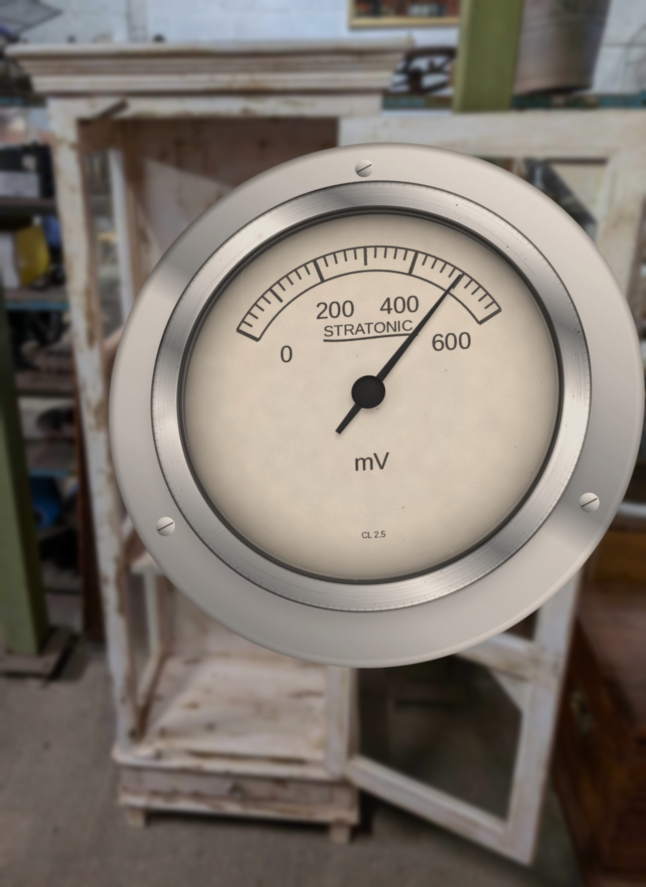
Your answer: **500** mV
